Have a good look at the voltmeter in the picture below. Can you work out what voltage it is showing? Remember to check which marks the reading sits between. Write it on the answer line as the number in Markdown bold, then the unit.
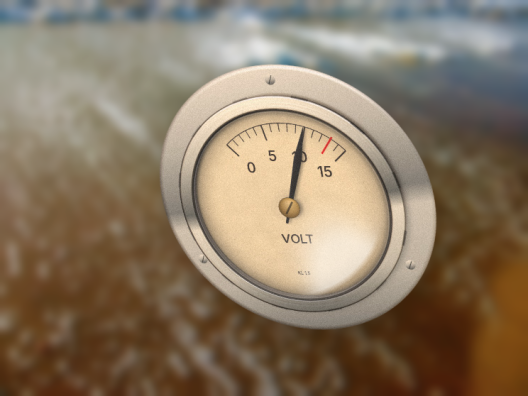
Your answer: **10** V
